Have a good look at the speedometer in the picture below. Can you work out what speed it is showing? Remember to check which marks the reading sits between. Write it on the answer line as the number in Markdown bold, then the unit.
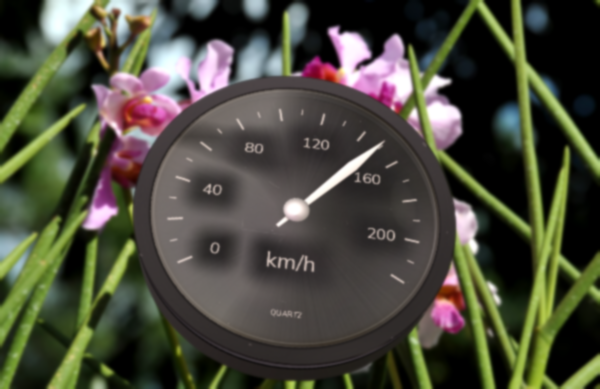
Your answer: **150** km/h
